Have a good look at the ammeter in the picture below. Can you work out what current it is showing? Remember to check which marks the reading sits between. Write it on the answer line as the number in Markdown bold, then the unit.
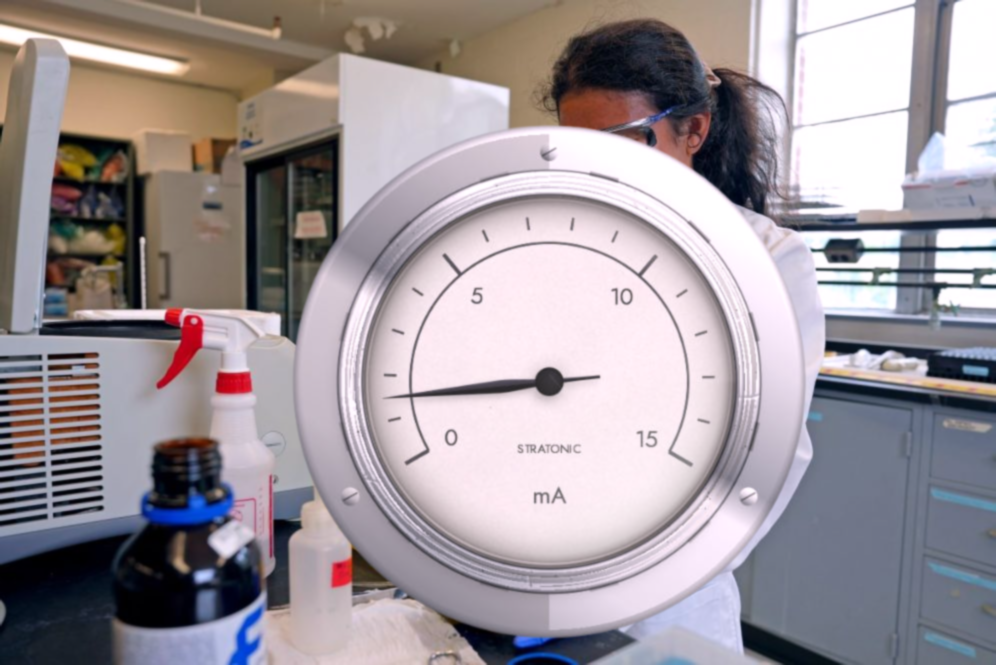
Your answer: **1.5** mA
